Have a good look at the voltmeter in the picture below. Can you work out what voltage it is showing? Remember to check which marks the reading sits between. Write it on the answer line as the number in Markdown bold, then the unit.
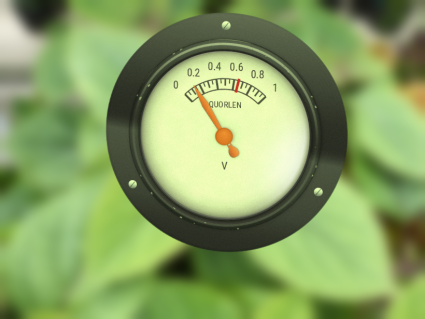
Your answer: **0.15** V
